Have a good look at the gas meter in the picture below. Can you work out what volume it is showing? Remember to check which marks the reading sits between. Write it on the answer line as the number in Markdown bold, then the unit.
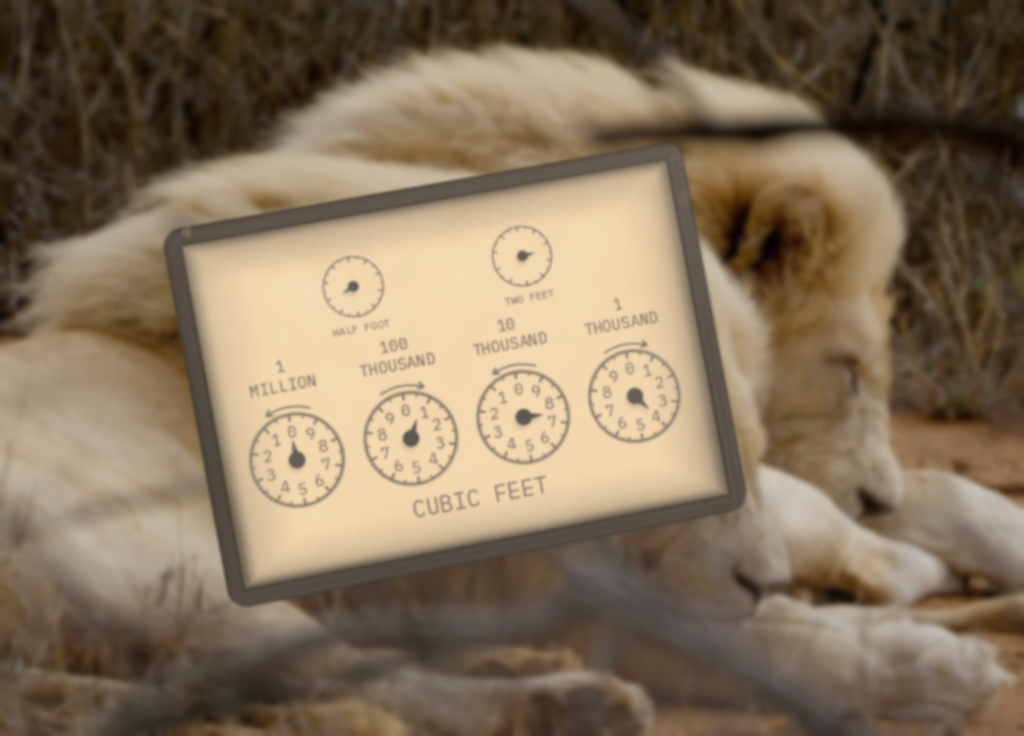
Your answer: **7400** ft³
